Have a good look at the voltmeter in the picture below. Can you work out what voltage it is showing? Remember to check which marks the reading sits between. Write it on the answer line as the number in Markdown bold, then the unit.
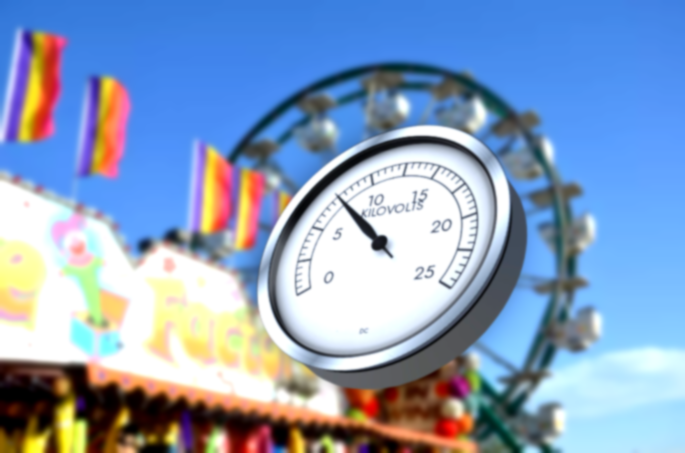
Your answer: **7.5** kV
